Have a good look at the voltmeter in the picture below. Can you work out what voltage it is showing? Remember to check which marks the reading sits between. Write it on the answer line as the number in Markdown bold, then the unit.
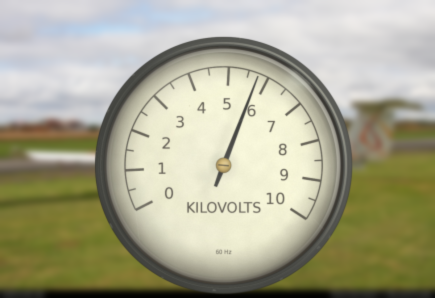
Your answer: **5.75** kV
